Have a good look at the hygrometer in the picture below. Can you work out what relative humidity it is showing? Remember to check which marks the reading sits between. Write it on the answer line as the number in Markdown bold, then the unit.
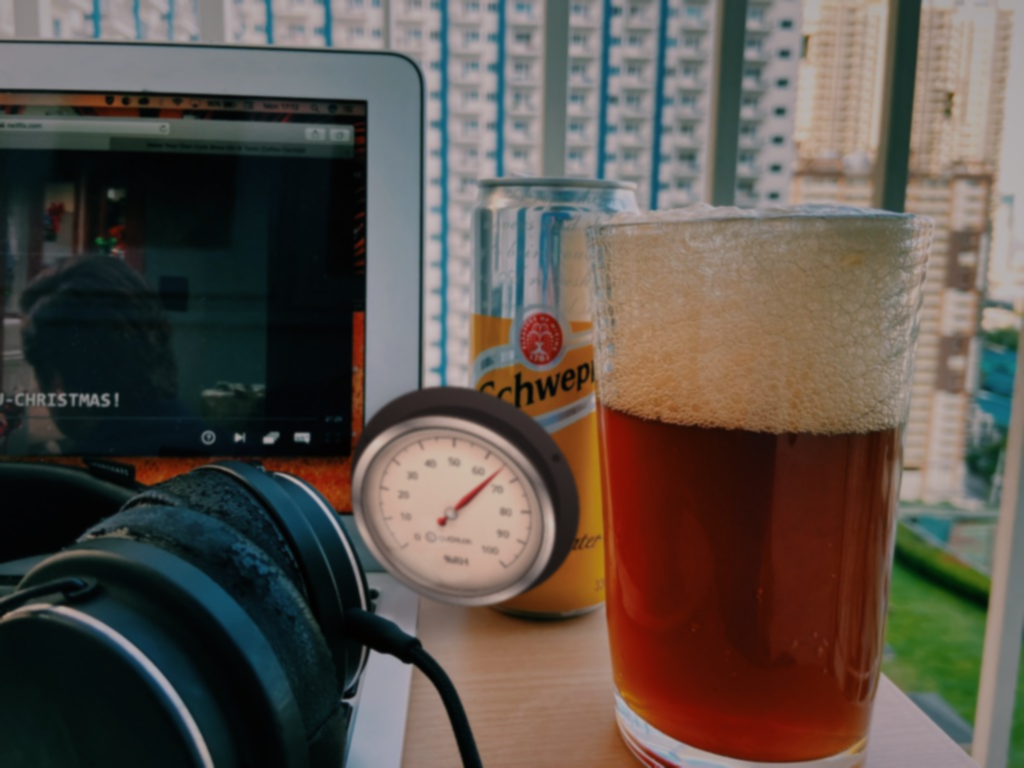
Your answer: **65** %
